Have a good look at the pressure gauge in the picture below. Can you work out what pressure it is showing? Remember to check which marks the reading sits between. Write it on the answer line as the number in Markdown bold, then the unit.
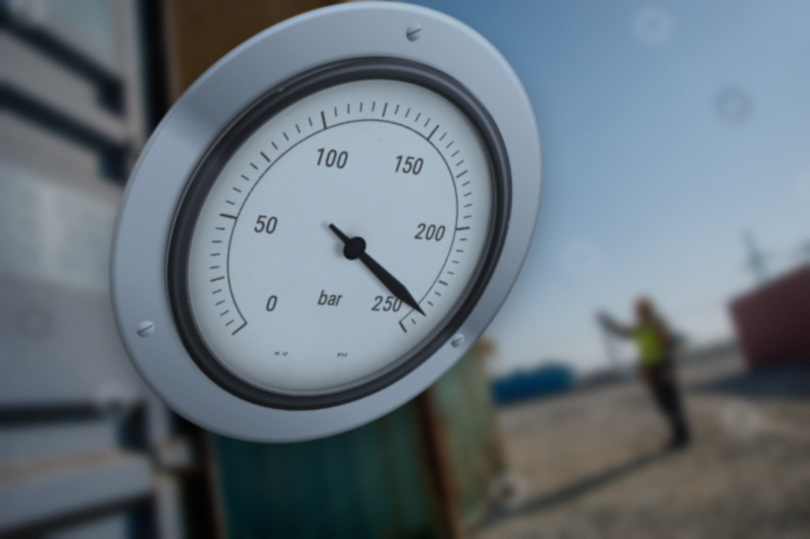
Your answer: **240** bar
